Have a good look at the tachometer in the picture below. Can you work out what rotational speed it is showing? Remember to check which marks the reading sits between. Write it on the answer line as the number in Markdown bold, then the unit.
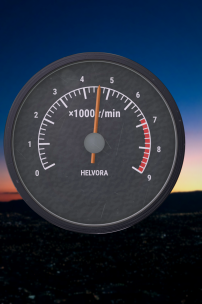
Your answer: **4600** rpm
